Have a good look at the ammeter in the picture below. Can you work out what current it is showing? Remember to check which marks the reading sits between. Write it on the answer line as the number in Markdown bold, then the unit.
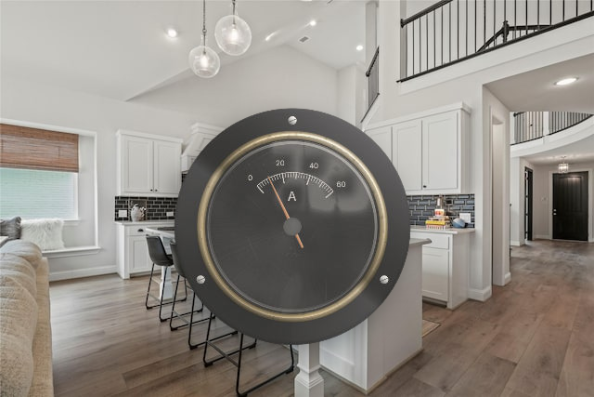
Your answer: **10** A
